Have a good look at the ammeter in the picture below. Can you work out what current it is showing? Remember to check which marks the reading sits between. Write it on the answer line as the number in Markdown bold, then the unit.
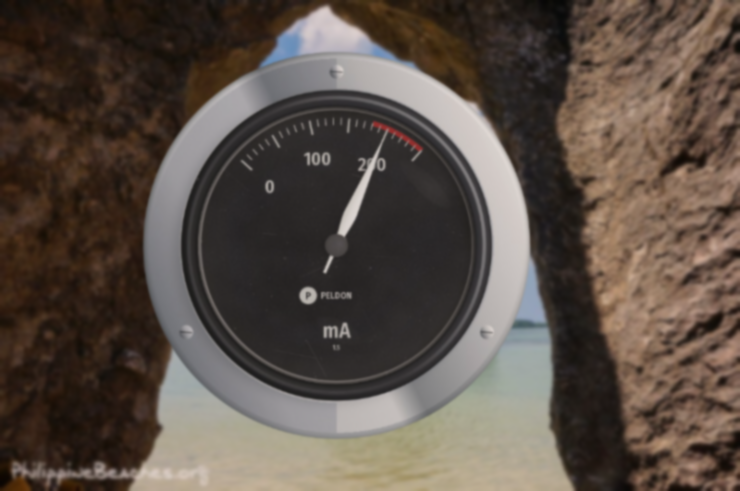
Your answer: **200** mA
